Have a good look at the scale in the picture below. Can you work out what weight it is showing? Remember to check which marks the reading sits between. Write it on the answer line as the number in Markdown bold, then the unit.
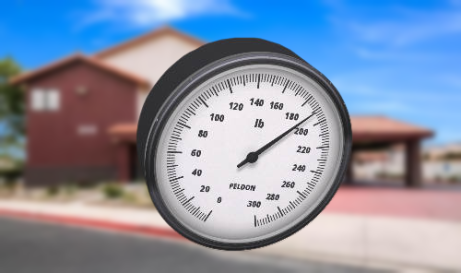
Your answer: **190** lb
